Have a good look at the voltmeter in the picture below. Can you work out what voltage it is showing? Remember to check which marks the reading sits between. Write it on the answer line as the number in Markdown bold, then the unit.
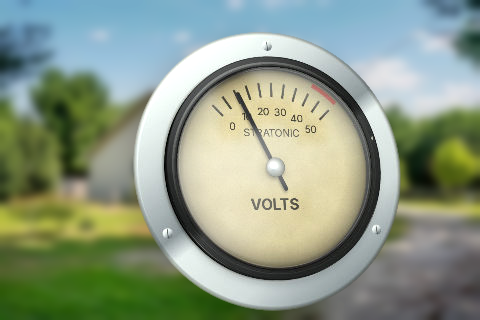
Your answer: **10** V
